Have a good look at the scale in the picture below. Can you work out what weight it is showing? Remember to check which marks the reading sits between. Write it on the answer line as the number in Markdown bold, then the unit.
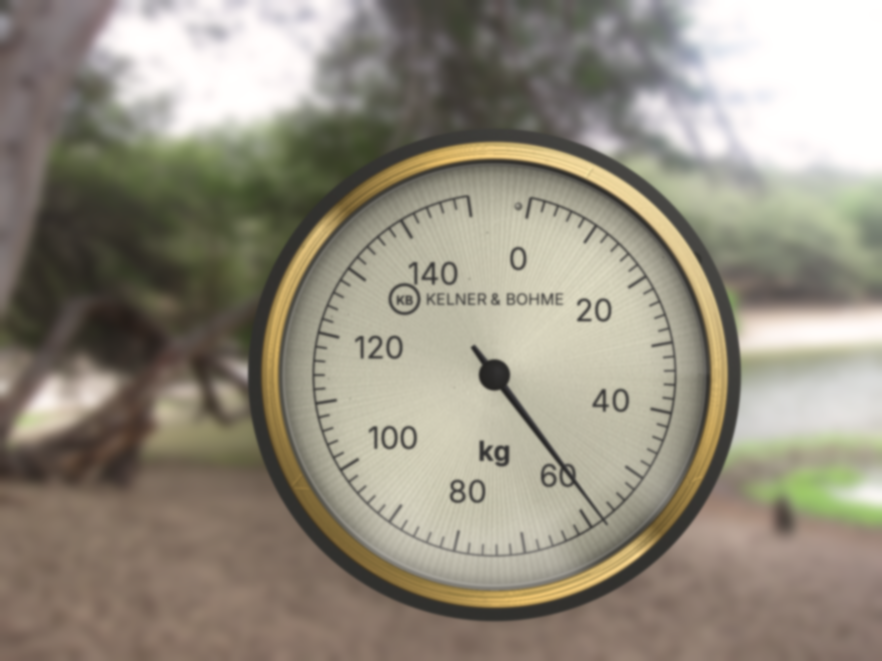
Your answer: **58** kg
